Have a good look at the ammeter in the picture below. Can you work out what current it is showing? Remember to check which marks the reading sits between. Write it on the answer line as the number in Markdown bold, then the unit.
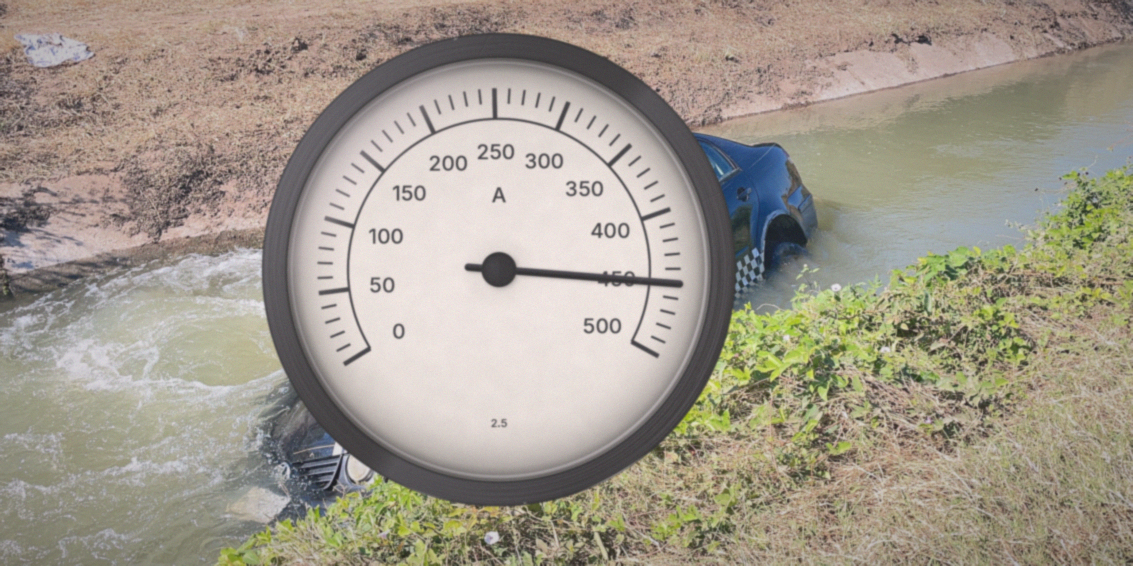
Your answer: **450** A
